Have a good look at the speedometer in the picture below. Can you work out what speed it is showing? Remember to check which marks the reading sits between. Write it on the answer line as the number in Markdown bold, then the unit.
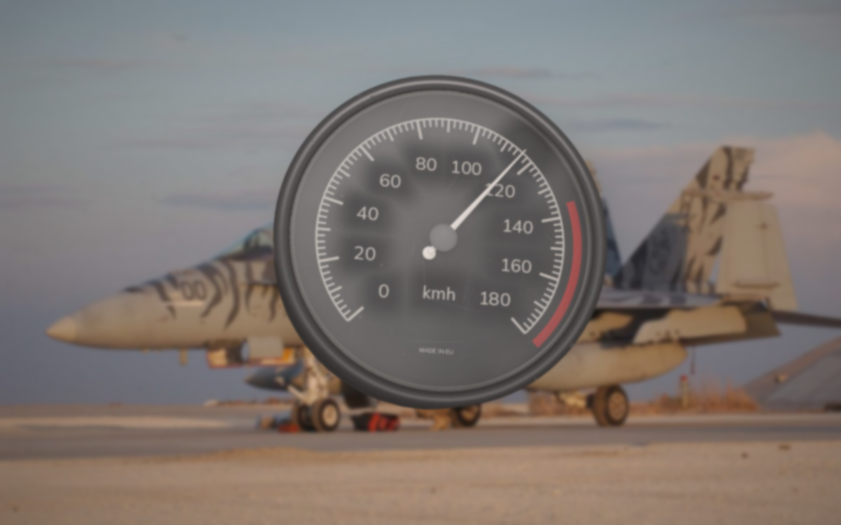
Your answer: **116** km/h
